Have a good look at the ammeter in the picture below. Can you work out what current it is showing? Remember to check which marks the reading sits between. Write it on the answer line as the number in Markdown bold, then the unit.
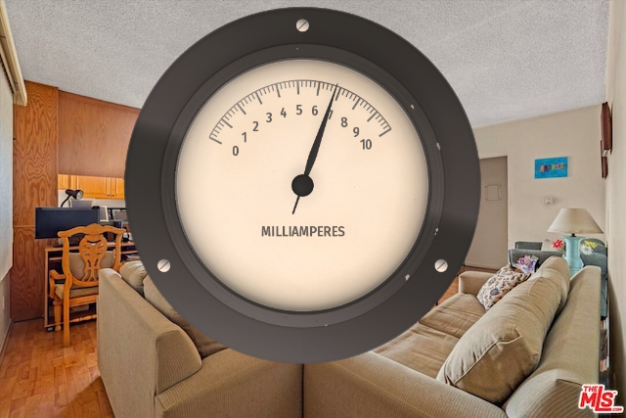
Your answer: **6.8** mA
